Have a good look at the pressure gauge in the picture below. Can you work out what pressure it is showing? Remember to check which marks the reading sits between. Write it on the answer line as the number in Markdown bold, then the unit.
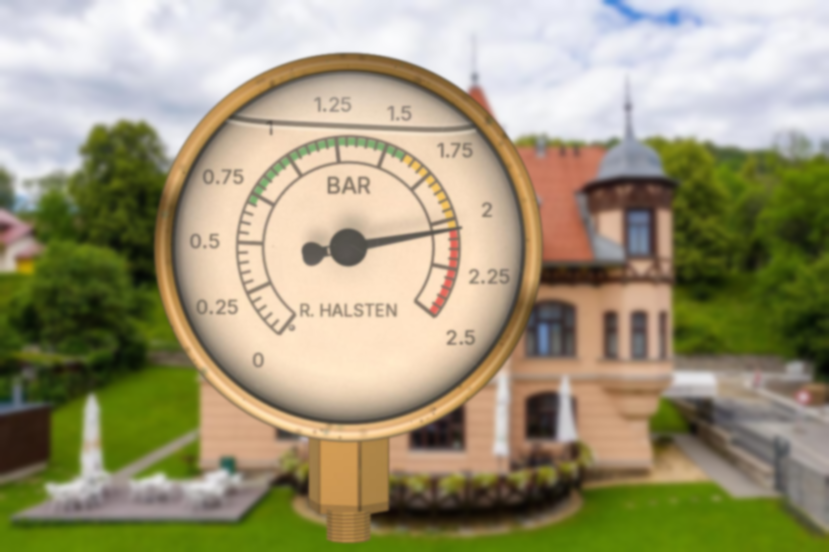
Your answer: **2.05** bar
